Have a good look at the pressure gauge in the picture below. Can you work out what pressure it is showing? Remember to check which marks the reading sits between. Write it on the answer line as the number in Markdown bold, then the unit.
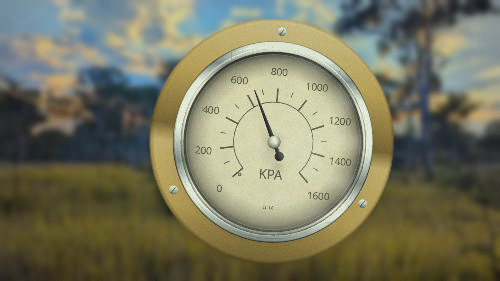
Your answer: **650** kPa
